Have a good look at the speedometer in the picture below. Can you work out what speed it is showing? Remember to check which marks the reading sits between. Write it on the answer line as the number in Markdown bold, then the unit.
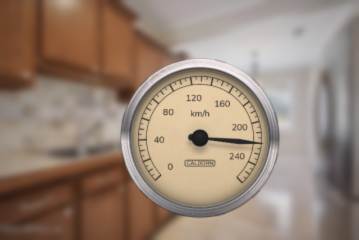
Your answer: **220** km/h
